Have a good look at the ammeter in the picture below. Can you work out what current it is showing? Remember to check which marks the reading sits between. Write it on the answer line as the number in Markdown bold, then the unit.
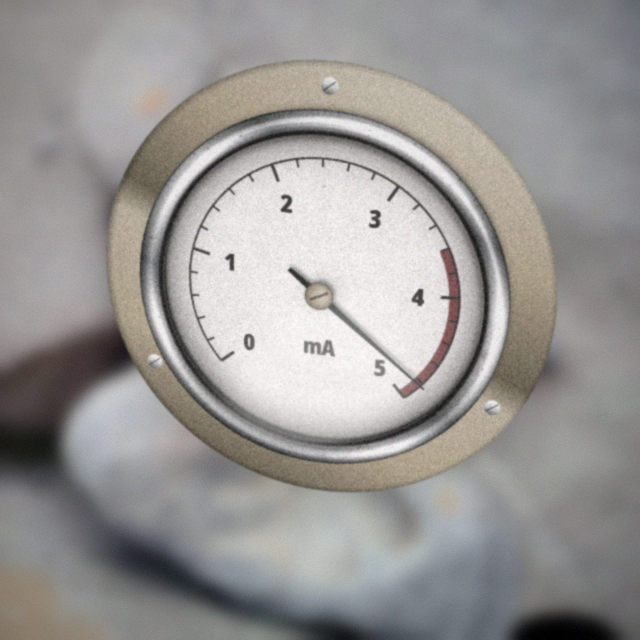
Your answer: **4.8** mA
